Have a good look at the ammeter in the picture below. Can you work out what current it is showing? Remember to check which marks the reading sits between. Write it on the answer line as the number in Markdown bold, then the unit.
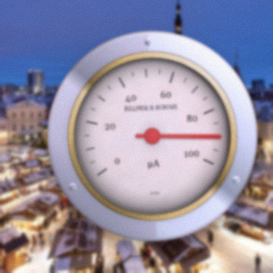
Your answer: **90** µA
